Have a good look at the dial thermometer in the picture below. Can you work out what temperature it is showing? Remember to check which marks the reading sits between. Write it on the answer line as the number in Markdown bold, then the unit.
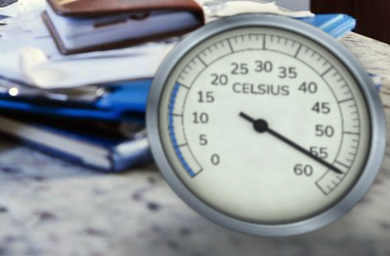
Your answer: **56** °C
